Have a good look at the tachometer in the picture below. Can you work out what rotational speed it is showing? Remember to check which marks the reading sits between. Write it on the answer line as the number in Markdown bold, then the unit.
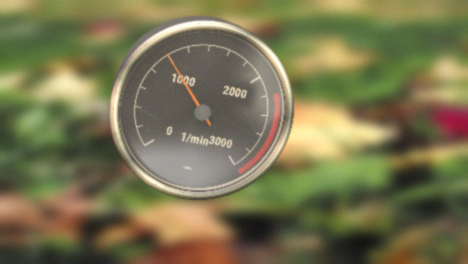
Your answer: **1000** rpm
